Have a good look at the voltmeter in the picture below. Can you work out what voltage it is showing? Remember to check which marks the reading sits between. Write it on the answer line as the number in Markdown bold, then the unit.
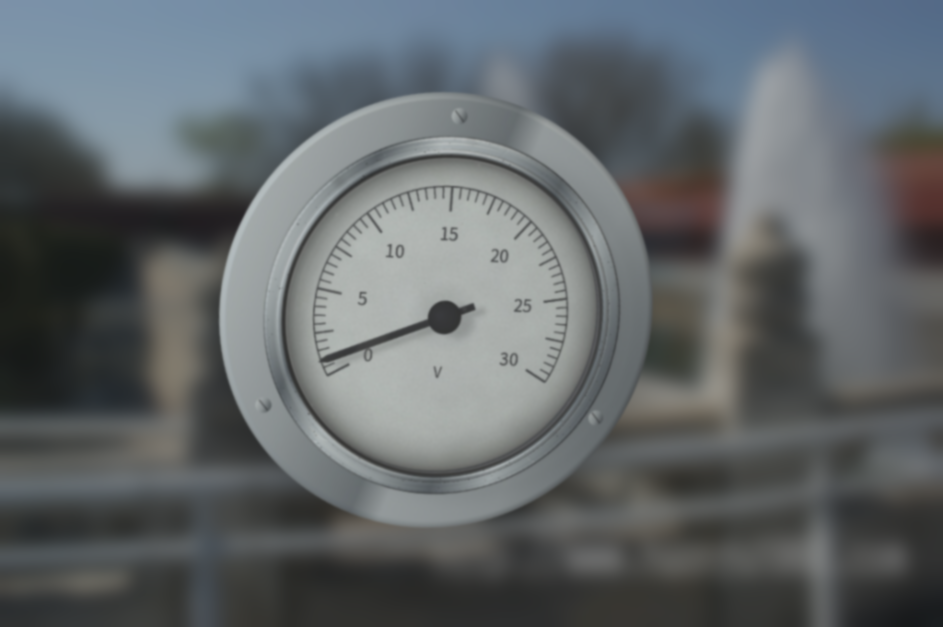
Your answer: **1** V
